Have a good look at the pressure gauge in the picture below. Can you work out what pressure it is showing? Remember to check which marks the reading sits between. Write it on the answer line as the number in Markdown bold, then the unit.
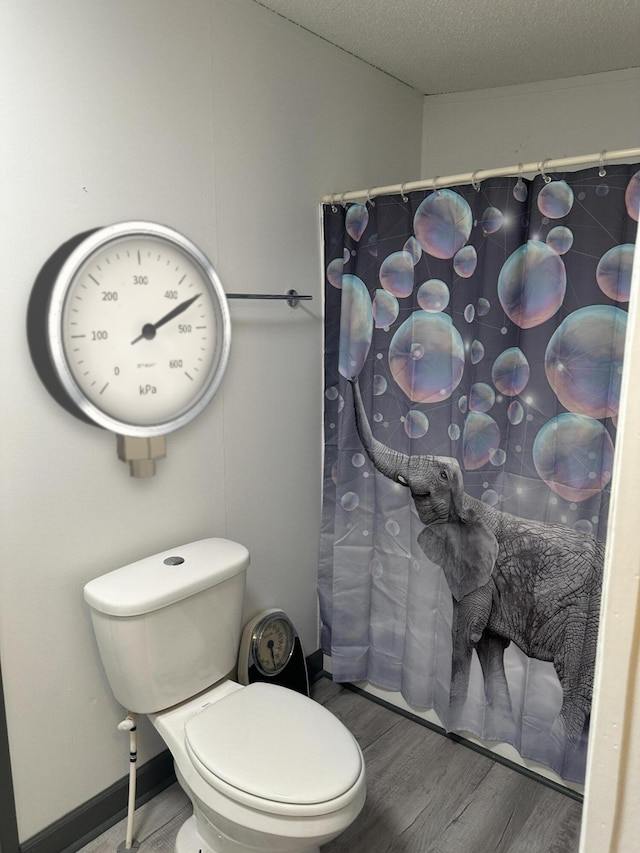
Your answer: **440** kPa
